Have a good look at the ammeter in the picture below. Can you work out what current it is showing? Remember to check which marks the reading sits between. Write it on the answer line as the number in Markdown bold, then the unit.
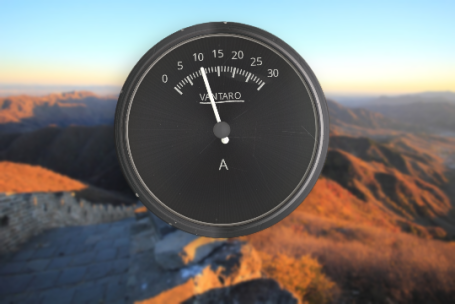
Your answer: **10** A
